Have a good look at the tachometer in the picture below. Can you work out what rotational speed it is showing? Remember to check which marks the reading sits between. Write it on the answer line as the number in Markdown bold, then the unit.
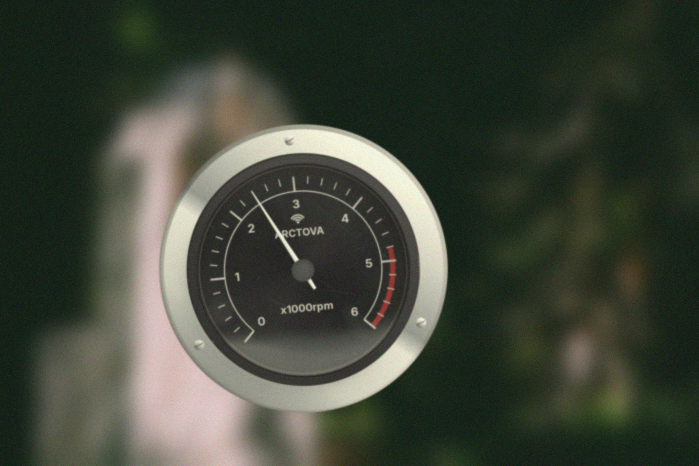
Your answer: **2400** rpm
